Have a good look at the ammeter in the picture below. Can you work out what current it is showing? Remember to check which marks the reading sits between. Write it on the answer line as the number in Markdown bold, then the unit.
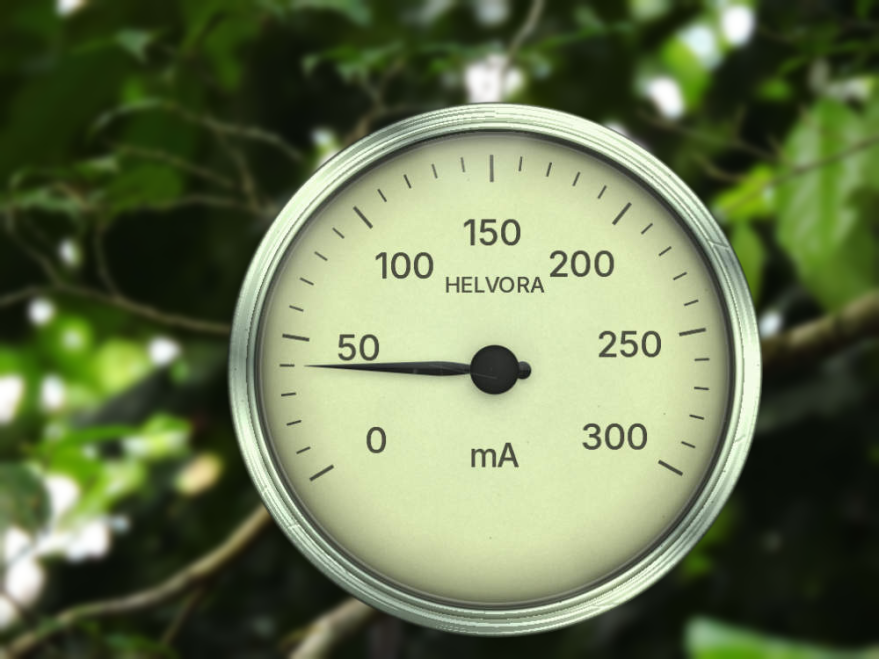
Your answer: **40** mA
